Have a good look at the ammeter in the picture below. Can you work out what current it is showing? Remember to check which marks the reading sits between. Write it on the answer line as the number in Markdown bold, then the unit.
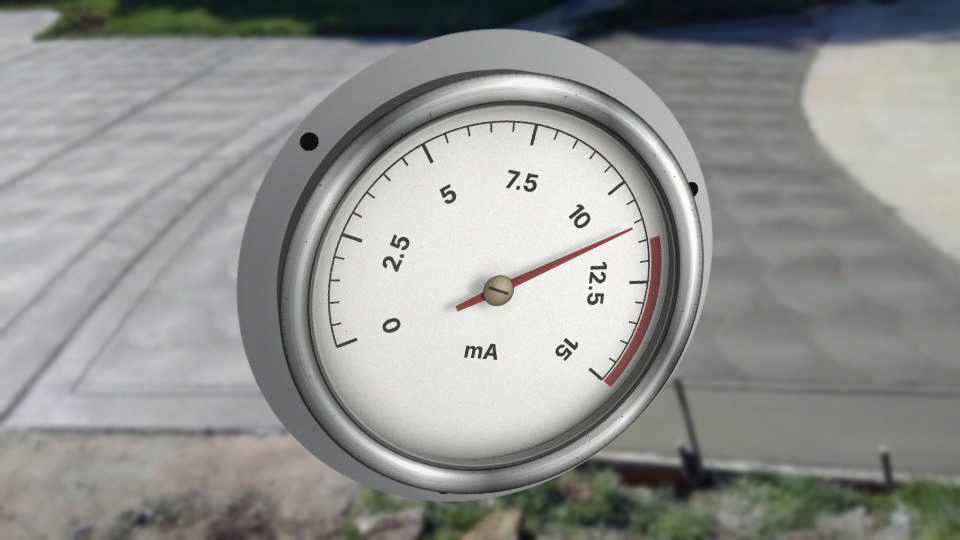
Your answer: **11** mA
